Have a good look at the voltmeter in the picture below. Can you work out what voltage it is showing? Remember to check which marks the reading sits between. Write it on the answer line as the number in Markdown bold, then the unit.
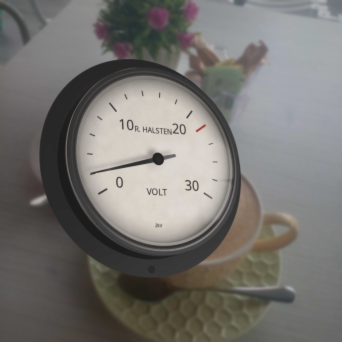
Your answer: **2** V
